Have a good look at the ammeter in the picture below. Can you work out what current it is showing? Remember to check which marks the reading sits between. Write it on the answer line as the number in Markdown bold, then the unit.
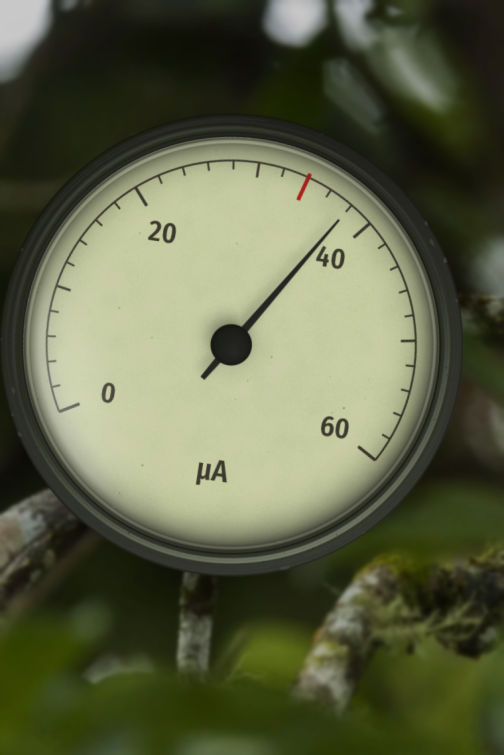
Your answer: **38** µA
